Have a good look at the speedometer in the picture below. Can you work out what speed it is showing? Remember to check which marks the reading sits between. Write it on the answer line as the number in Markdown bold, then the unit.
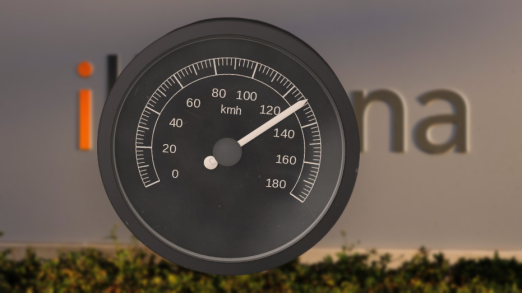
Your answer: **128** km/h
